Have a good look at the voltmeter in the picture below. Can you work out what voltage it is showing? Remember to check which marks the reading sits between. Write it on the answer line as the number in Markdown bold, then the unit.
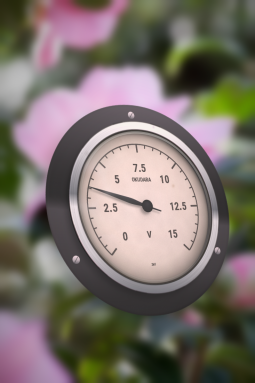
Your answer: **3.5** V
